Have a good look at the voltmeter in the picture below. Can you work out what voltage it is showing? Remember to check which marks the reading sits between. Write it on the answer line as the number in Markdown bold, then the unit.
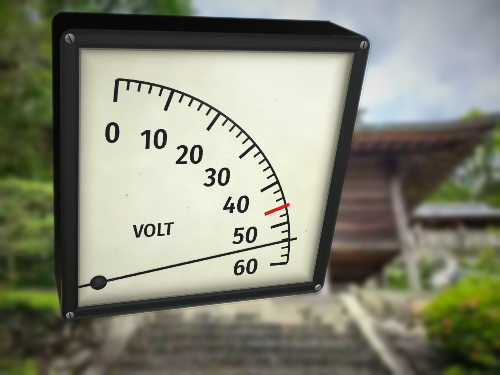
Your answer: **54** V
